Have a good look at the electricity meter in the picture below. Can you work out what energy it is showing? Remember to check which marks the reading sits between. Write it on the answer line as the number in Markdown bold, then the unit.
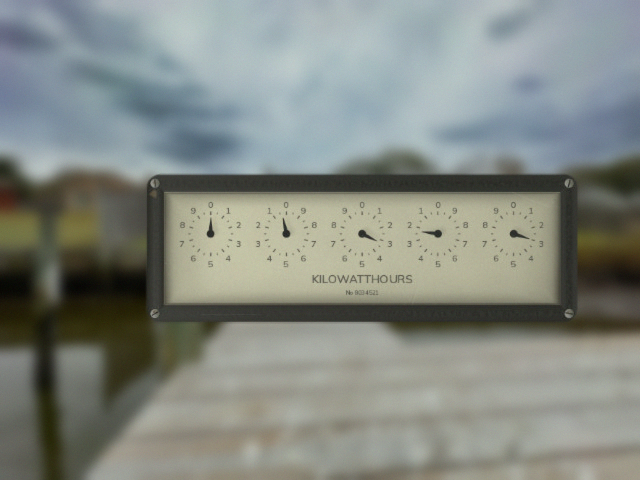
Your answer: **323** kWh
